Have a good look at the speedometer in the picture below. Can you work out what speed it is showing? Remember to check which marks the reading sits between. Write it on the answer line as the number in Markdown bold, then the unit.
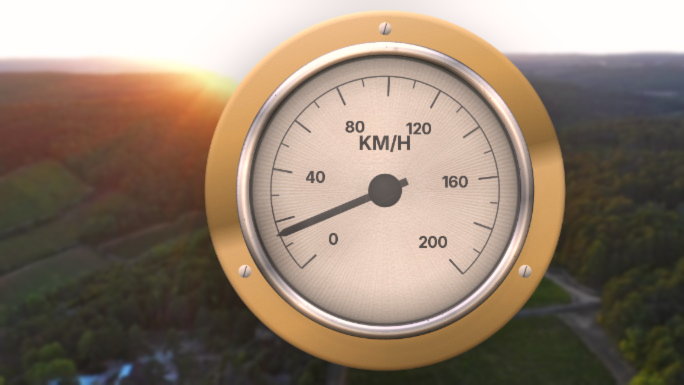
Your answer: **15** km/h
